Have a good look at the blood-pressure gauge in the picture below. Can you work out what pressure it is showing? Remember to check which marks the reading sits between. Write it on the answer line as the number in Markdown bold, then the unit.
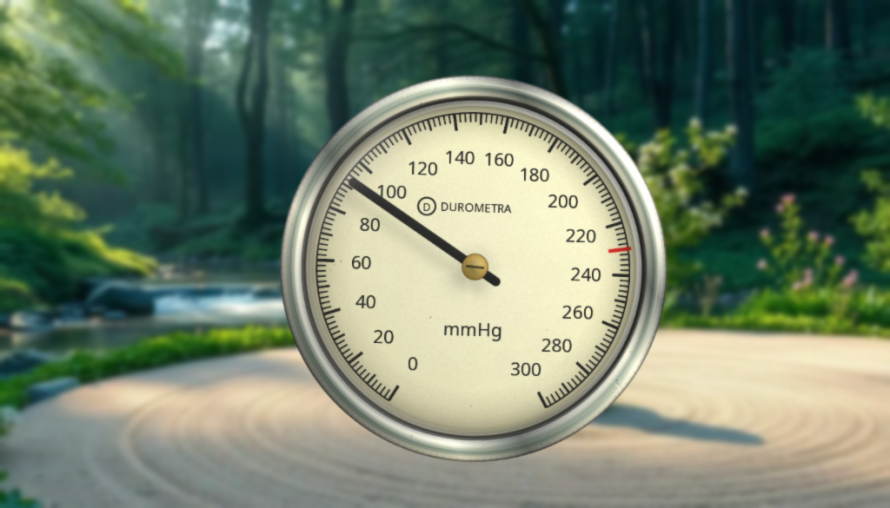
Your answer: **92** mmHg
